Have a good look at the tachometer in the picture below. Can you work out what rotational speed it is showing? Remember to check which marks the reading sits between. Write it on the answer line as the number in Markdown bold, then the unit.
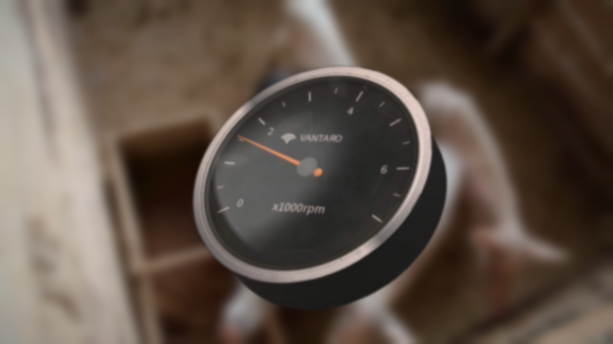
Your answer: **1500** rpm
